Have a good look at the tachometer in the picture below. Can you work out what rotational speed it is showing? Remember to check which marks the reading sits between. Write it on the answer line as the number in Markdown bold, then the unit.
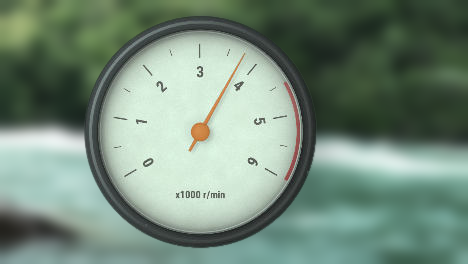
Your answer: **3750** rpm
